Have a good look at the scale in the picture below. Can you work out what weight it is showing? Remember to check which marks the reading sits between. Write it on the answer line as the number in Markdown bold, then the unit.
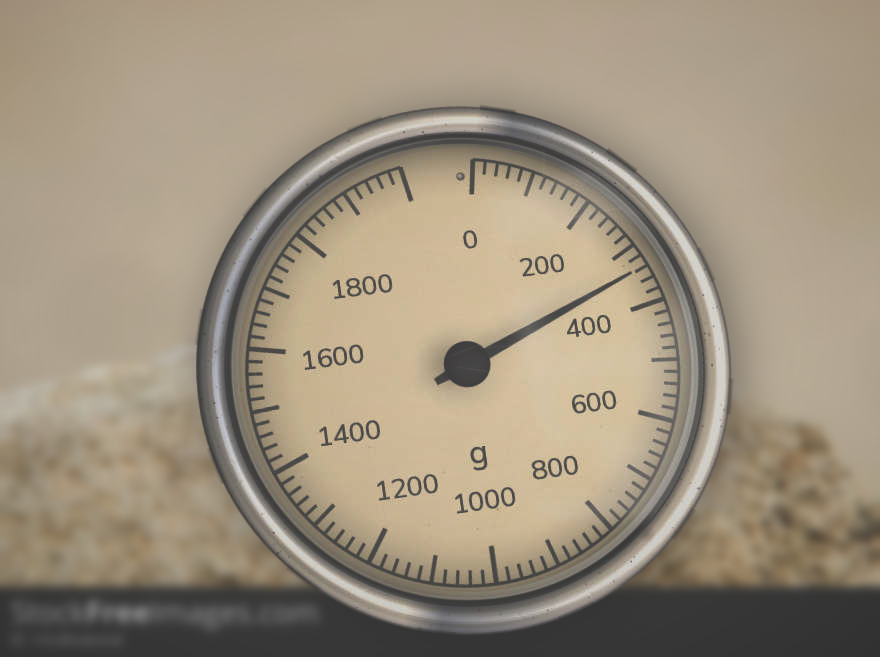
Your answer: **340** g
